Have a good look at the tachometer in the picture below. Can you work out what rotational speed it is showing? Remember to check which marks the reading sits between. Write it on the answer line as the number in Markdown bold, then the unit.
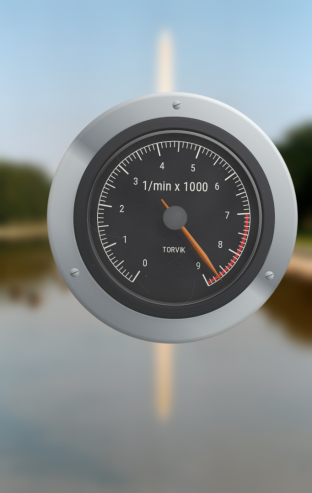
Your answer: **8700** rpm
